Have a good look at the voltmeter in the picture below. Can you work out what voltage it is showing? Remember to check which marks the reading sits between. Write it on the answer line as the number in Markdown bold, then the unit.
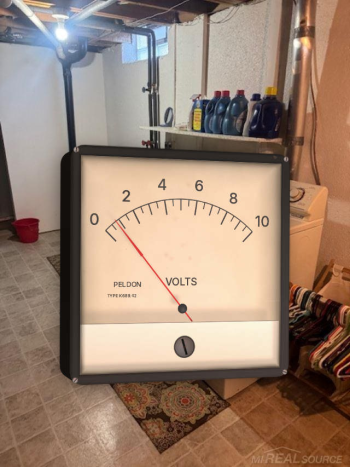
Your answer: **0.75** V
